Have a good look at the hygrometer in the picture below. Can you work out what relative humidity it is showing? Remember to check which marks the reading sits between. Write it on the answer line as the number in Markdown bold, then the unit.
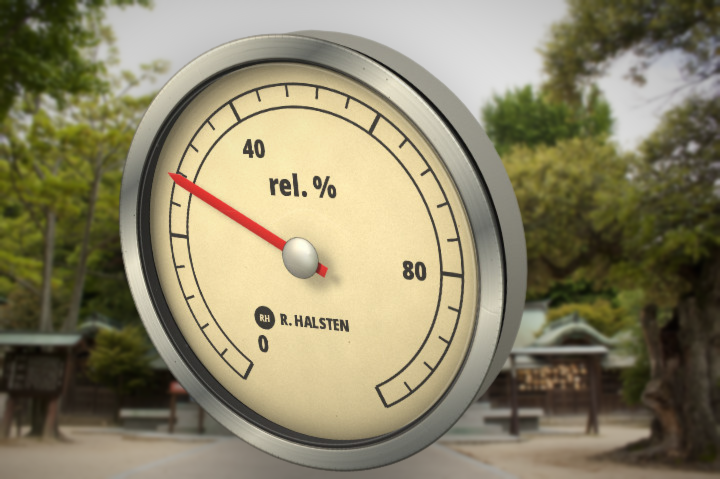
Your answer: **28** %
